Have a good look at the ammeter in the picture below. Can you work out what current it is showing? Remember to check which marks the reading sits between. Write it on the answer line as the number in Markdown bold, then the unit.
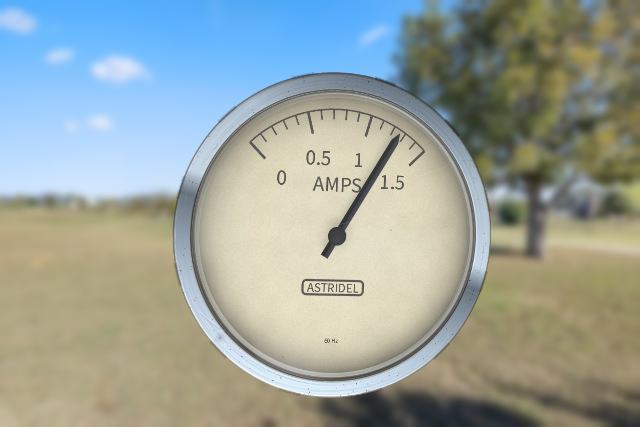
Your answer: **1.25** A
